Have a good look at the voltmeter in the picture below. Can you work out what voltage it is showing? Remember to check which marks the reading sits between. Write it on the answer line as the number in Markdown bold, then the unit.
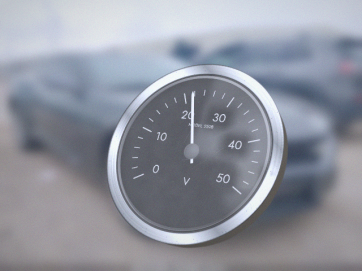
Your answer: **22** V
